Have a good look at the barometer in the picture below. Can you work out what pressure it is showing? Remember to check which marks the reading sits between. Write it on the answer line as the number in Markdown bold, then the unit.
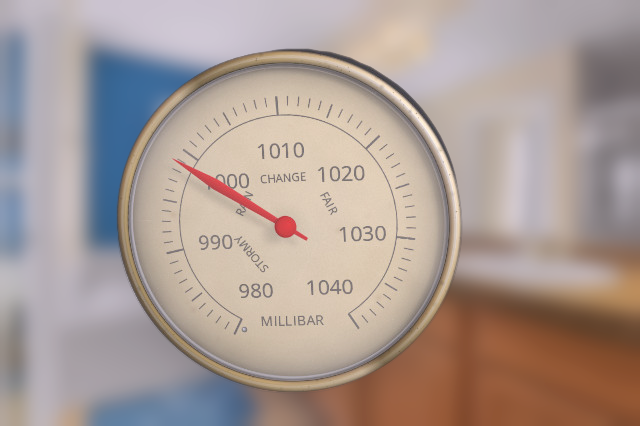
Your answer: **999** mbar
